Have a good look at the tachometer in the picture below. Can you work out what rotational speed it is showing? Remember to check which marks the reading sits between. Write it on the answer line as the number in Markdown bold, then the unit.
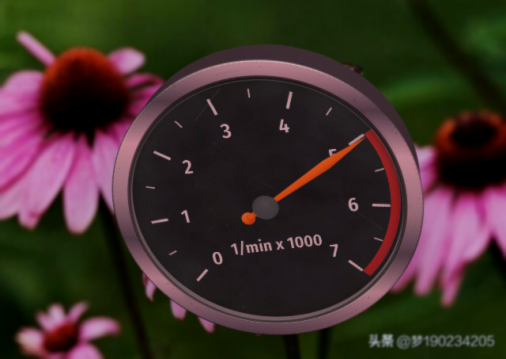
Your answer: **5000** rpm
